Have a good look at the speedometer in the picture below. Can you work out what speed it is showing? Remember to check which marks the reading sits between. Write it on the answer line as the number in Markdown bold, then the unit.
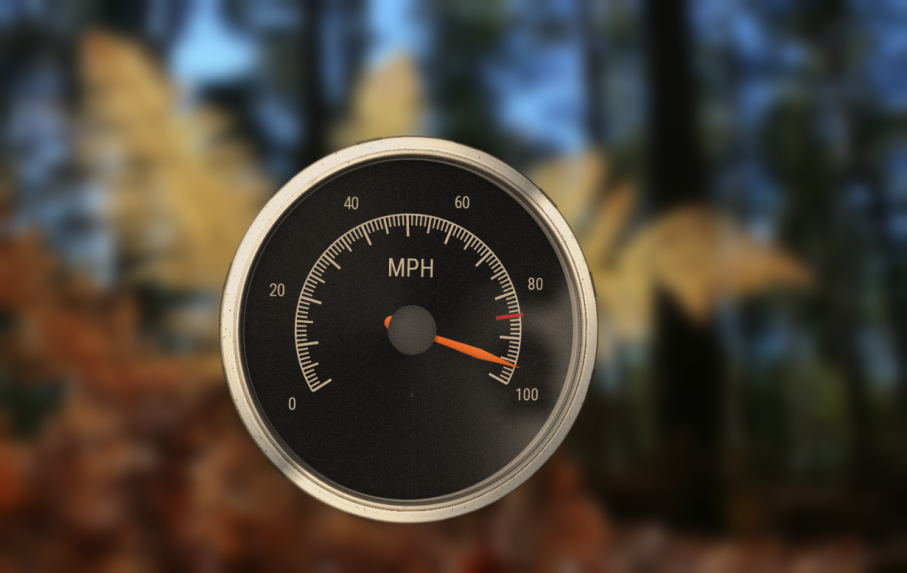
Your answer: **96** mph
